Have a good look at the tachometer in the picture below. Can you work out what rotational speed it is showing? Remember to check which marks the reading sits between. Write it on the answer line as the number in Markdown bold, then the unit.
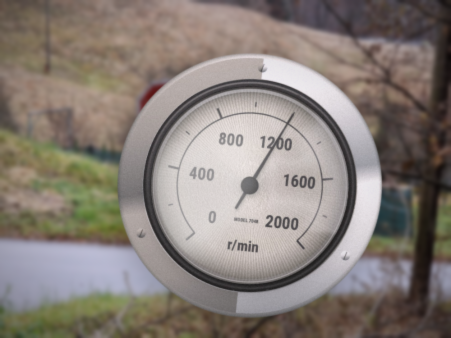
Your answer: **1200** rpm
